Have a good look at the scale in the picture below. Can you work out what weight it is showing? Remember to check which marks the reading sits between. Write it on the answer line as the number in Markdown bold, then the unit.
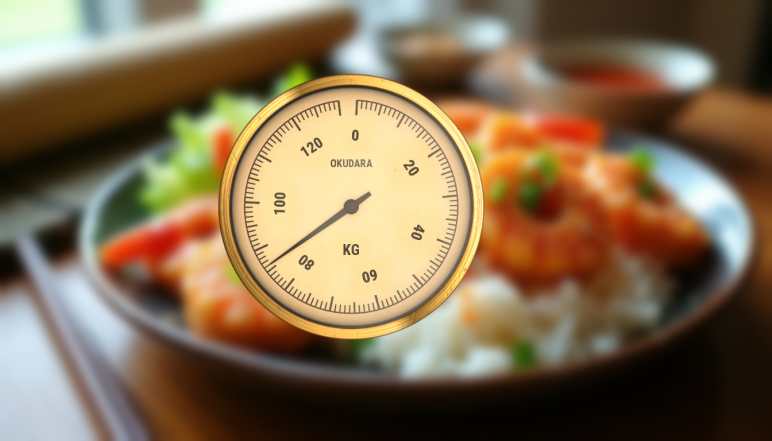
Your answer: **86** kg
